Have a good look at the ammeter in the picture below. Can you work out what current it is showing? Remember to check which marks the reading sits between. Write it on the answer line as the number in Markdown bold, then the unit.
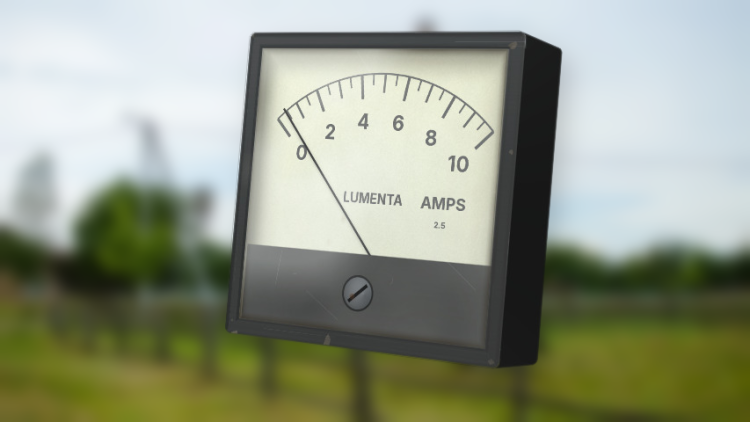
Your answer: **0.5** A
